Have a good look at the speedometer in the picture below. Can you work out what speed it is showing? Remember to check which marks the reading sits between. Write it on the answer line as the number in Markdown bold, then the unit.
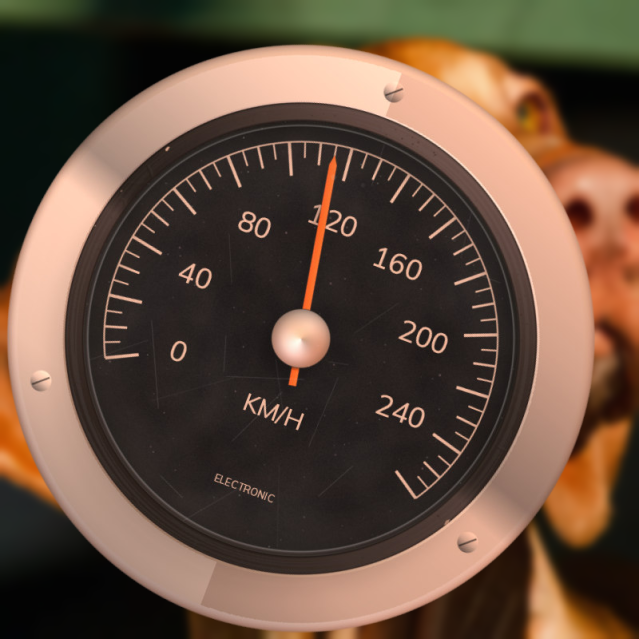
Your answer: **115** km/h
